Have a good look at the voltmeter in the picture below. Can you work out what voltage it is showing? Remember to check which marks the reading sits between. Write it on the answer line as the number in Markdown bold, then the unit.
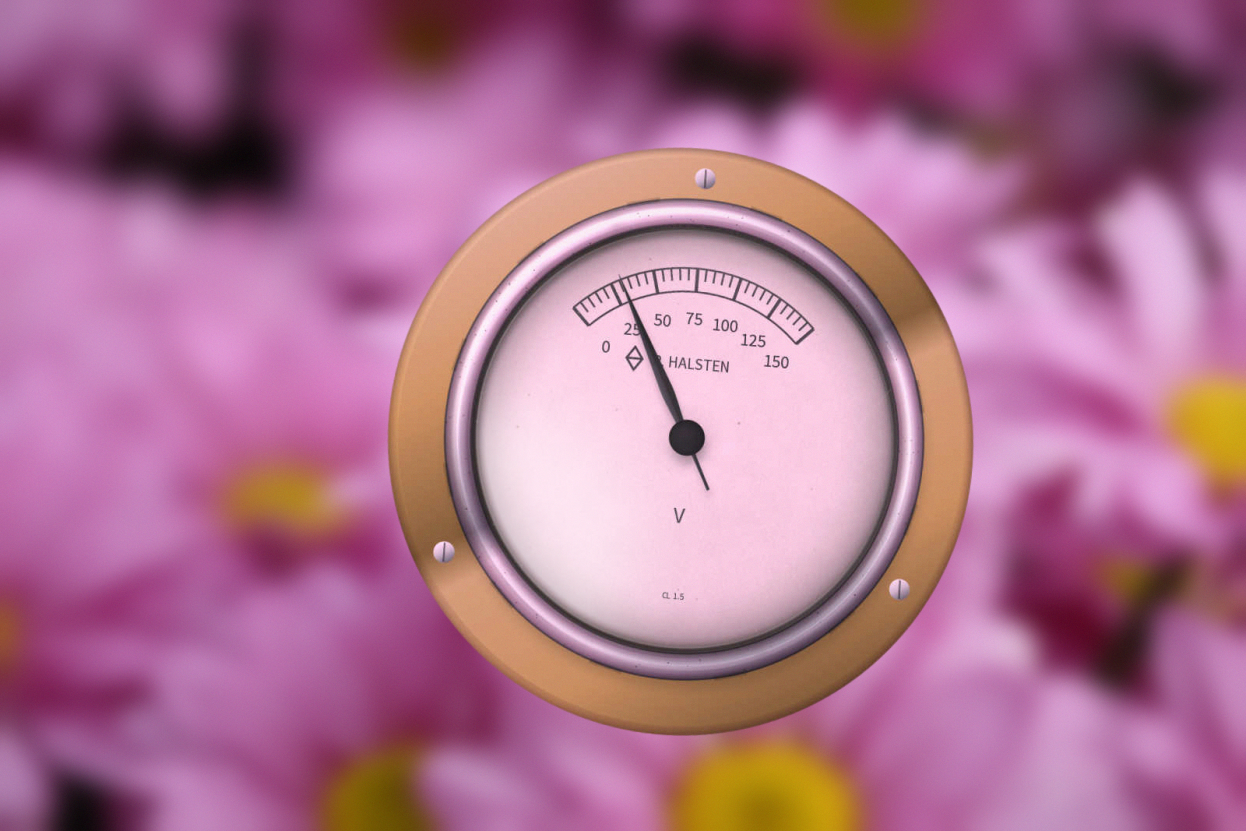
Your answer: **30** V
